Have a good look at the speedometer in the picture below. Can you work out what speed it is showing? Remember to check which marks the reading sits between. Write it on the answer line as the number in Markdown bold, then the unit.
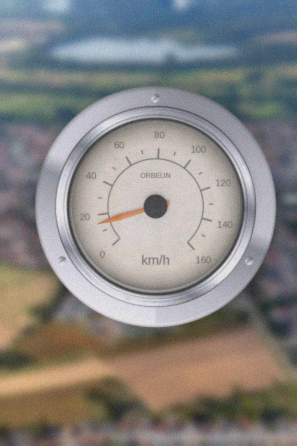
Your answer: **15** km/h
